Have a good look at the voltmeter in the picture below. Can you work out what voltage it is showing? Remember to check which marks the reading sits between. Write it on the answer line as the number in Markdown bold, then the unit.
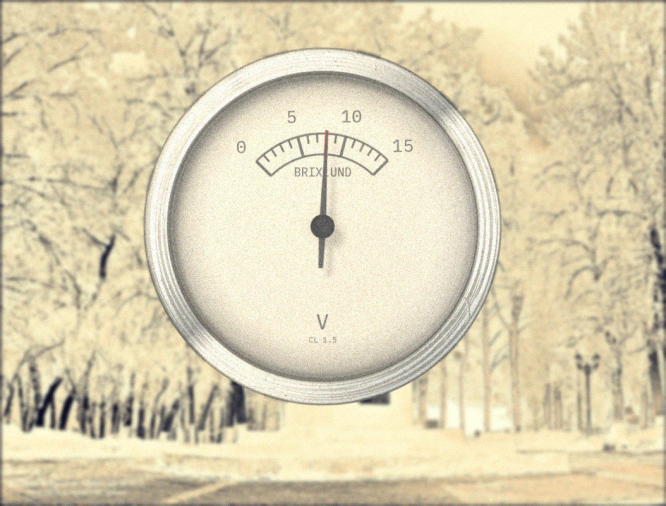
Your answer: **8** V
